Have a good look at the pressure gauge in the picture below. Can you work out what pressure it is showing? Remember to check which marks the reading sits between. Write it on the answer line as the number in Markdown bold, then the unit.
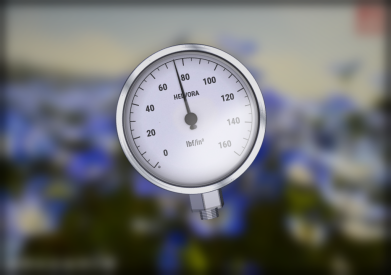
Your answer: **75** psi
